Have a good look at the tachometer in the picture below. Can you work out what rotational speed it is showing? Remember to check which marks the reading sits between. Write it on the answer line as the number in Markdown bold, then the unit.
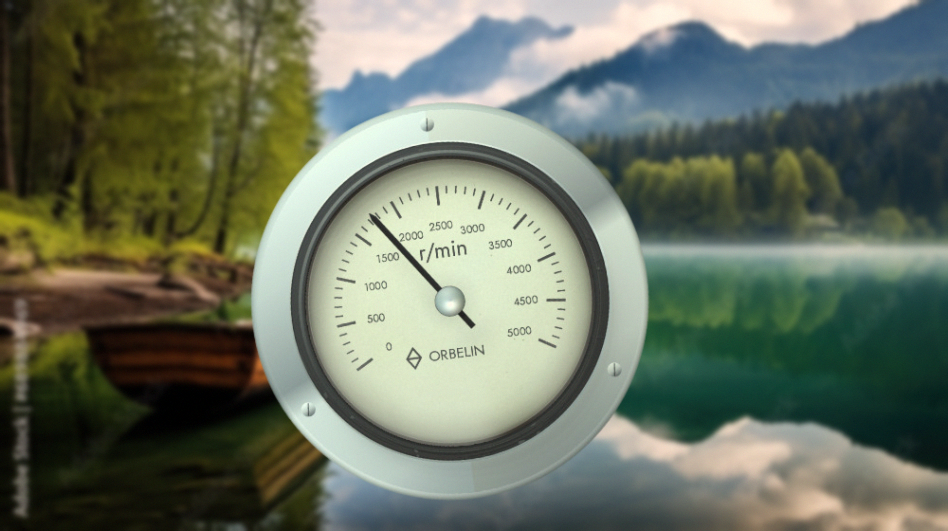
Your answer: **1750** rpm
